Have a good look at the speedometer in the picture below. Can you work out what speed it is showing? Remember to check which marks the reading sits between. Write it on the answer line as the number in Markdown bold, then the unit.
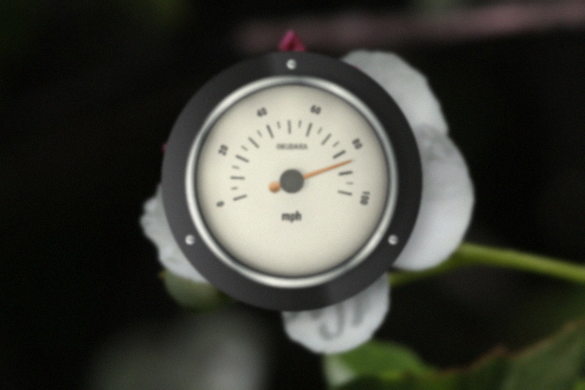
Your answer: **85** mph
